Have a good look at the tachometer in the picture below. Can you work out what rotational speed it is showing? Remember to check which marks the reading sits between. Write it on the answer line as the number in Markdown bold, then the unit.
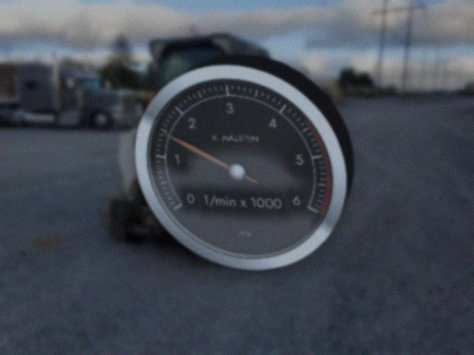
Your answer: **1500** rpm
